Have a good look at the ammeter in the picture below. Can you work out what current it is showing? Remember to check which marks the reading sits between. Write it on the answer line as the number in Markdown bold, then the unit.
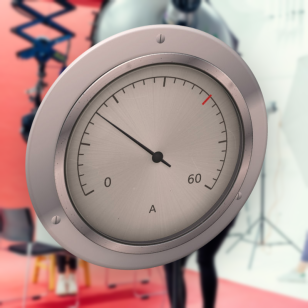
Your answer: **16** A
